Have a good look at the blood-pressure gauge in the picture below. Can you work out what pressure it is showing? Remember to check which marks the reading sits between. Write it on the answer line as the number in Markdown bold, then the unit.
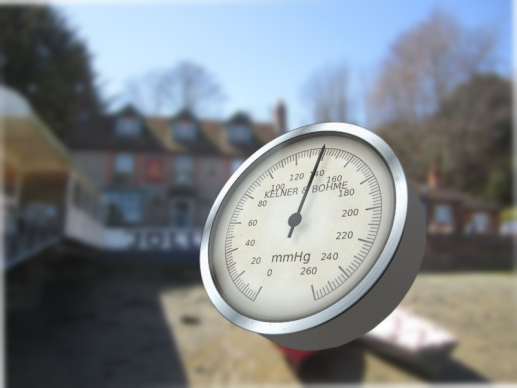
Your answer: **140** mmHg
